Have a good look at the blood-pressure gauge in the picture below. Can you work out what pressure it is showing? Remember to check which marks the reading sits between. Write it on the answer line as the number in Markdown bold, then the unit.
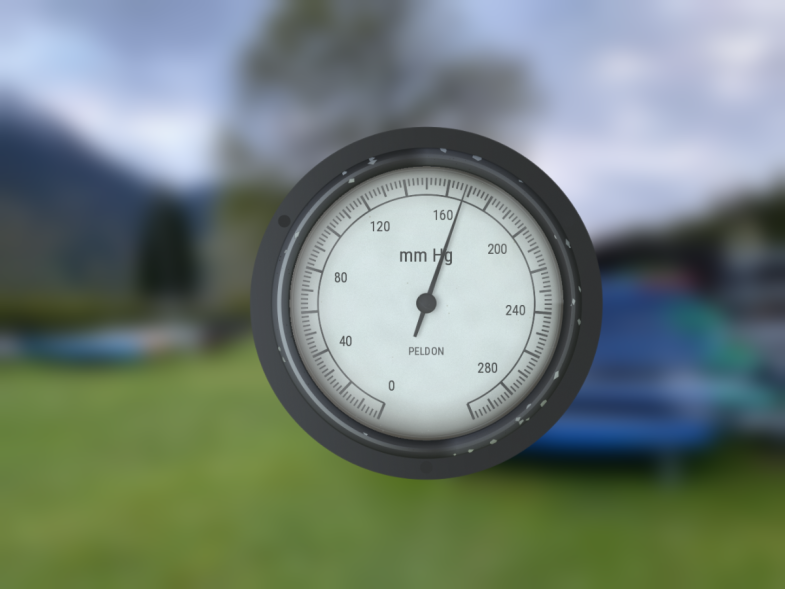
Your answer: **168** mmHg
